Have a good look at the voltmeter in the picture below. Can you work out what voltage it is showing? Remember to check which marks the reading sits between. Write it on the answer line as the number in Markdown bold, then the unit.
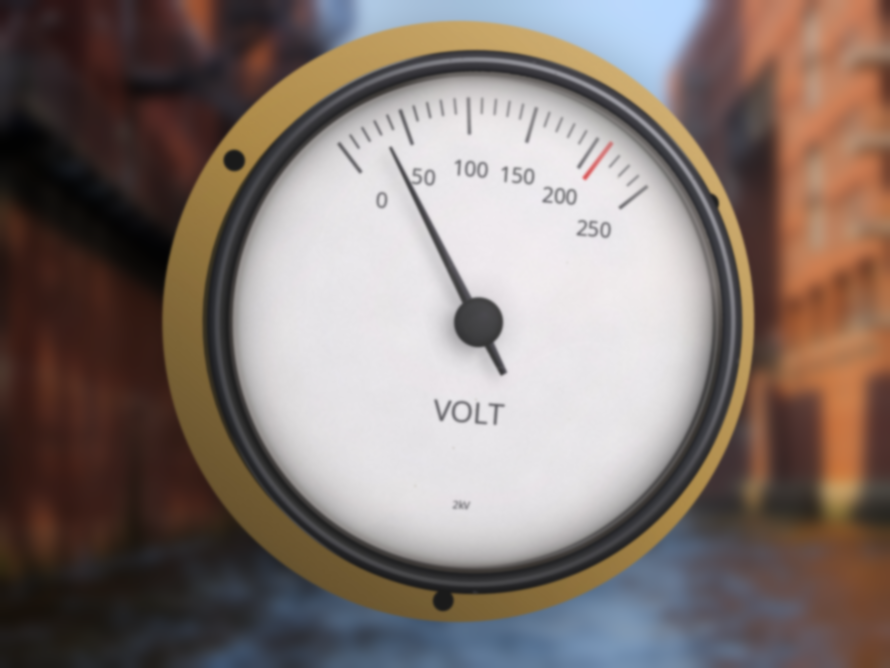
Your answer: **30** V
